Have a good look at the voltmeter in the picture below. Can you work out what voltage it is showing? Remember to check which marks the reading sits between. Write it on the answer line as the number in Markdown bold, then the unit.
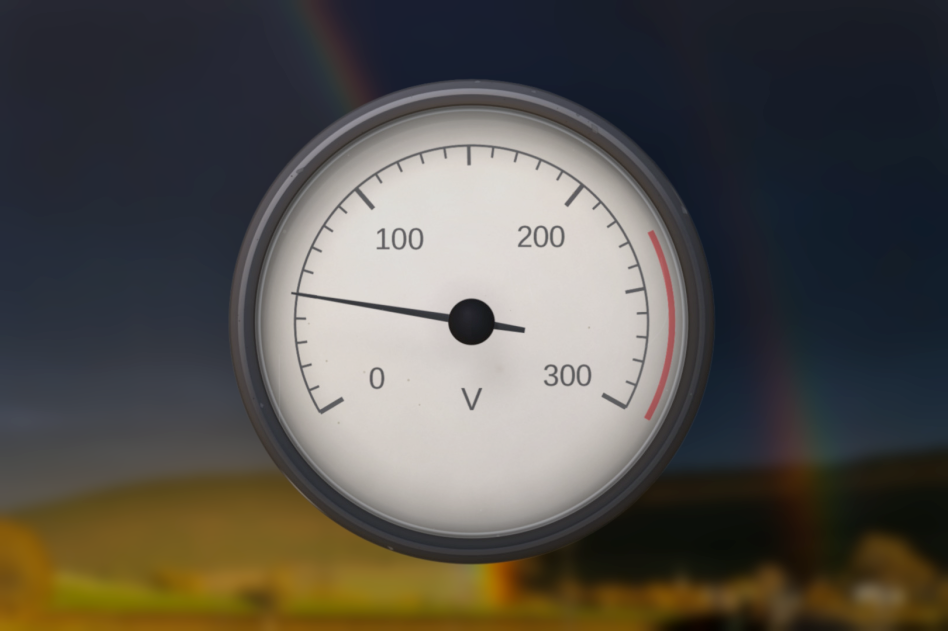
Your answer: **50** V
